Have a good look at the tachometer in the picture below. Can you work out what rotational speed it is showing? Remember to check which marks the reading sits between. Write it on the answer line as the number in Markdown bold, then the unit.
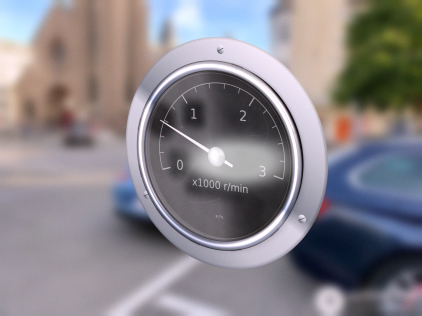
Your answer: **600** rpm
